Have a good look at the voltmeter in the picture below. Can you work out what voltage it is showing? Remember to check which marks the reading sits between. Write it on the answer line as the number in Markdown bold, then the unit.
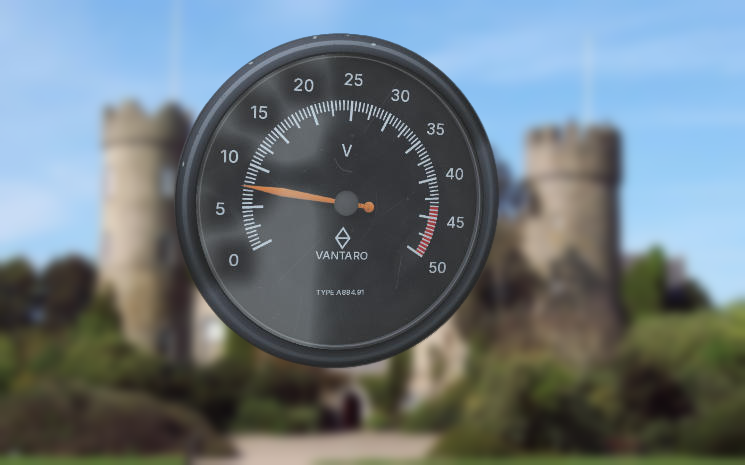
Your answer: **7.5** V
